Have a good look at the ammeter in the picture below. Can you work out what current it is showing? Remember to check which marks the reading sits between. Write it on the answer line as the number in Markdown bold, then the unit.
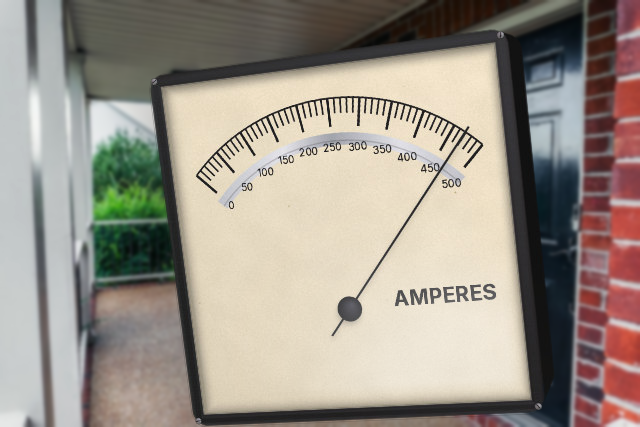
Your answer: **470** A
